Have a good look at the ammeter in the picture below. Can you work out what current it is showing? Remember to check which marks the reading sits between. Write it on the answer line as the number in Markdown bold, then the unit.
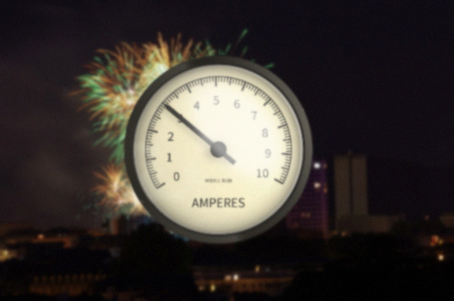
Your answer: **3** A
